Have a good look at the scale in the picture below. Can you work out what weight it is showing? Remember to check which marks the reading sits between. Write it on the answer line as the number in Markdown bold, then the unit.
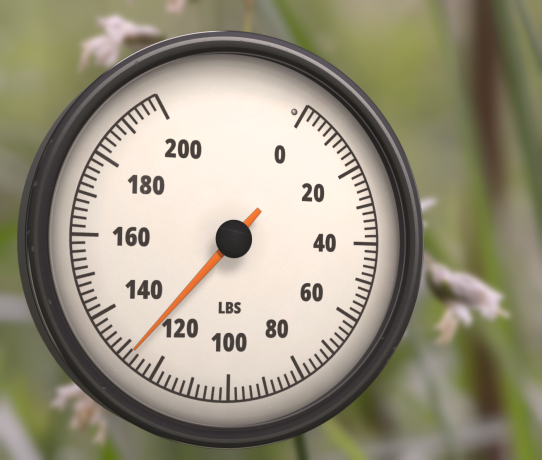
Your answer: **128** lb
